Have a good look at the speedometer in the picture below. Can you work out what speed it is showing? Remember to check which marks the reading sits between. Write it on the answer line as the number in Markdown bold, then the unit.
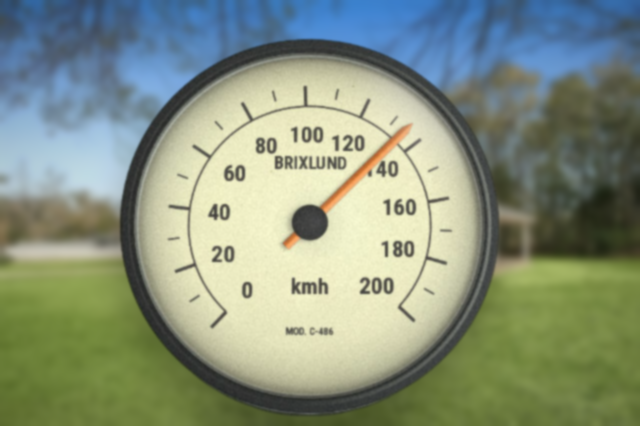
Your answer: **135** km/h
